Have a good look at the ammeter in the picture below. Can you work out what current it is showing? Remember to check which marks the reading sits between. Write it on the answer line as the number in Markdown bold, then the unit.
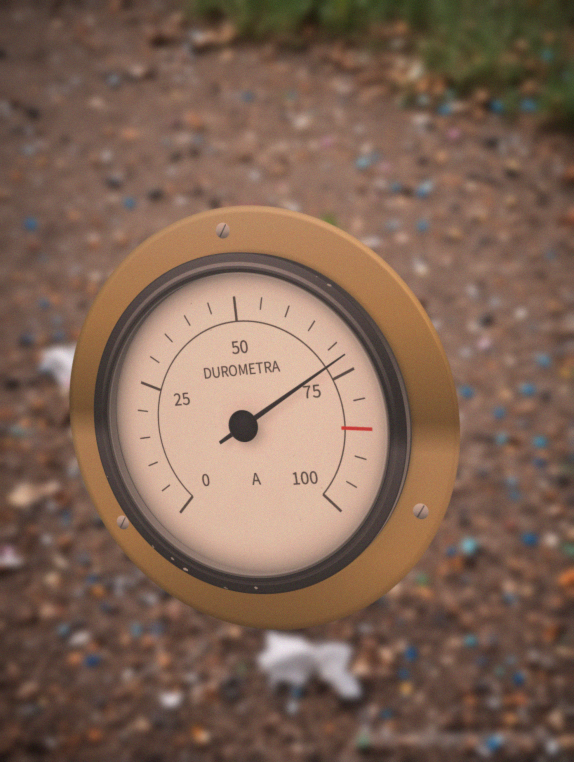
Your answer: **72.5** A
